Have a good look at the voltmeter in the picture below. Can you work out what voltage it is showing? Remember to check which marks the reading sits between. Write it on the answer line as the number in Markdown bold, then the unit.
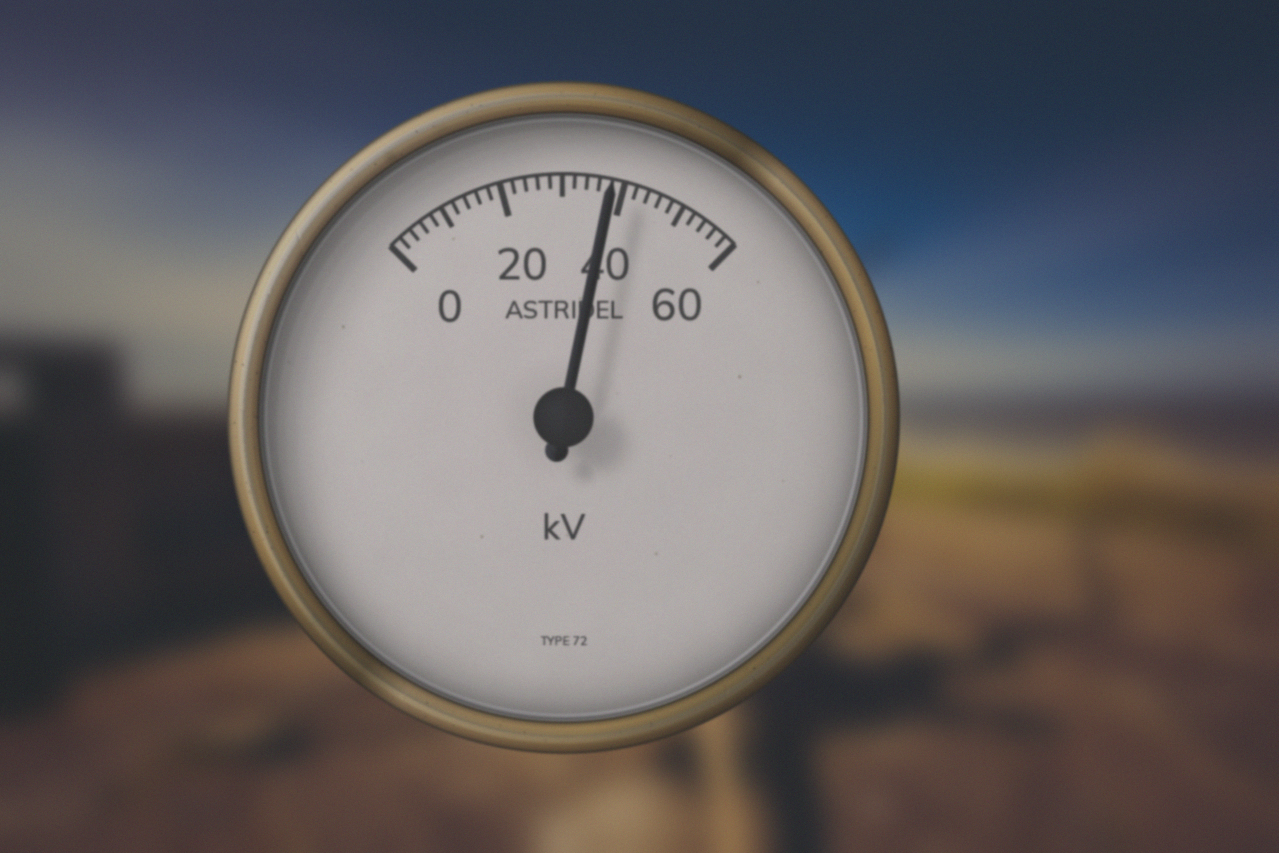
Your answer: **38** kV
